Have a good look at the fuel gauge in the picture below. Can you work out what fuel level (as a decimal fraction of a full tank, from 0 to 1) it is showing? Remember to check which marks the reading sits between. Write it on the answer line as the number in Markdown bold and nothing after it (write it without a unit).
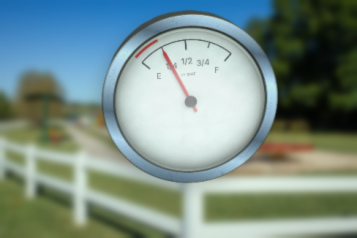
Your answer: **0.25**
